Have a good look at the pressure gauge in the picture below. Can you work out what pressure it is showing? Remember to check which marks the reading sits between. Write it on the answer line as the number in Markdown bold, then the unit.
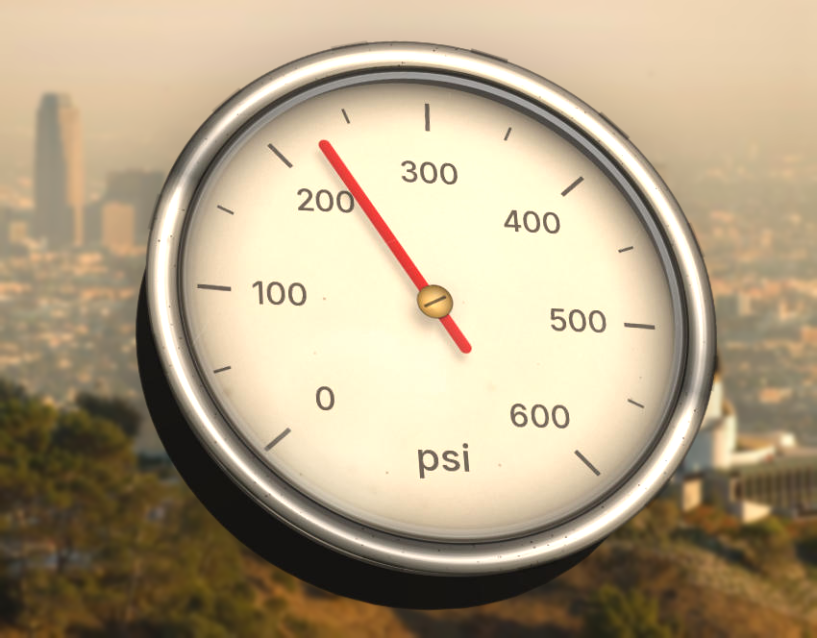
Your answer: **225** psi
